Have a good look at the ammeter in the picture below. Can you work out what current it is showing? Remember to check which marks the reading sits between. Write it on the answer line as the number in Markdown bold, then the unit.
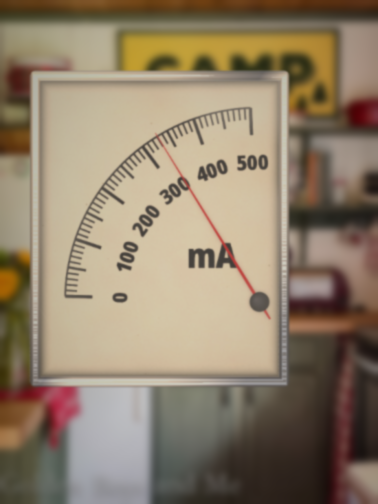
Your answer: **330** mA
